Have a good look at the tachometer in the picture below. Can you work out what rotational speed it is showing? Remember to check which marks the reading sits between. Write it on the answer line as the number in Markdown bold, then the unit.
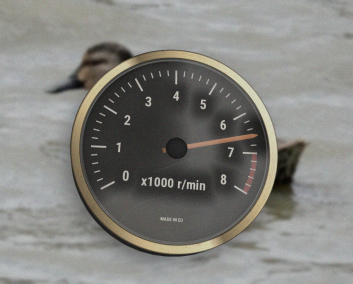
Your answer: **6600** rpm
